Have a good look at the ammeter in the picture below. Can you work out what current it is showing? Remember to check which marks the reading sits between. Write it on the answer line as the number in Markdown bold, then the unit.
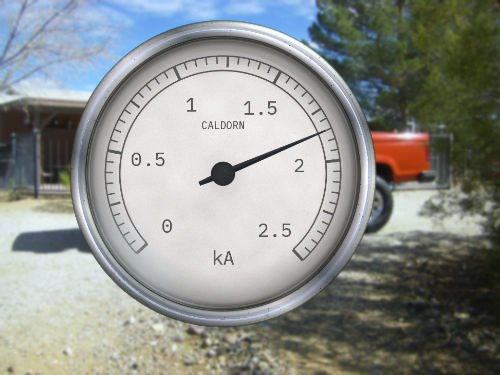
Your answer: **1.85** kA
